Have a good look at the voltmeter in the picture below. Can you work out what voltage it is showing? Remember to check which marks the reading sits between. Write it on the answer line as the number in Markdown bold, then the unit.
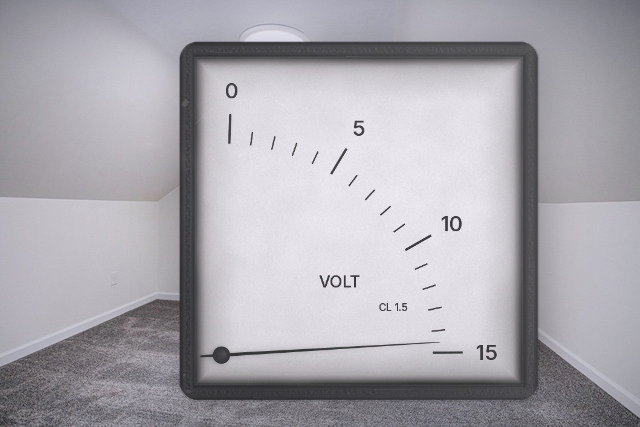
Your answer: **14.5** V
